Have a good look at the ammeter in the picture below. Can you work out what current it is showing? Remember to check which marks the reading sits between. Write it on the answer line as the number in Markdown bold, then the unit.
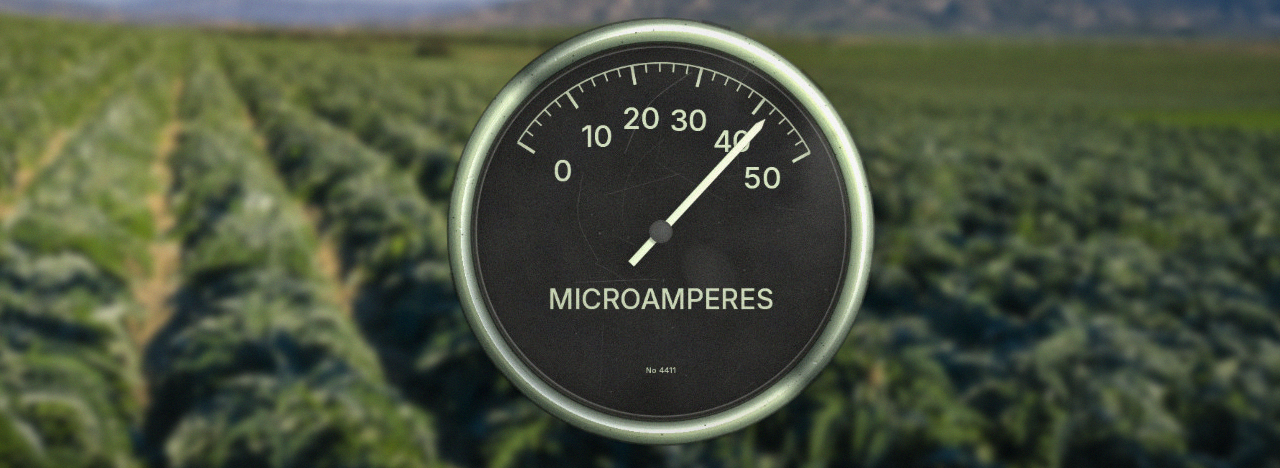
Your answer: **42** µA
